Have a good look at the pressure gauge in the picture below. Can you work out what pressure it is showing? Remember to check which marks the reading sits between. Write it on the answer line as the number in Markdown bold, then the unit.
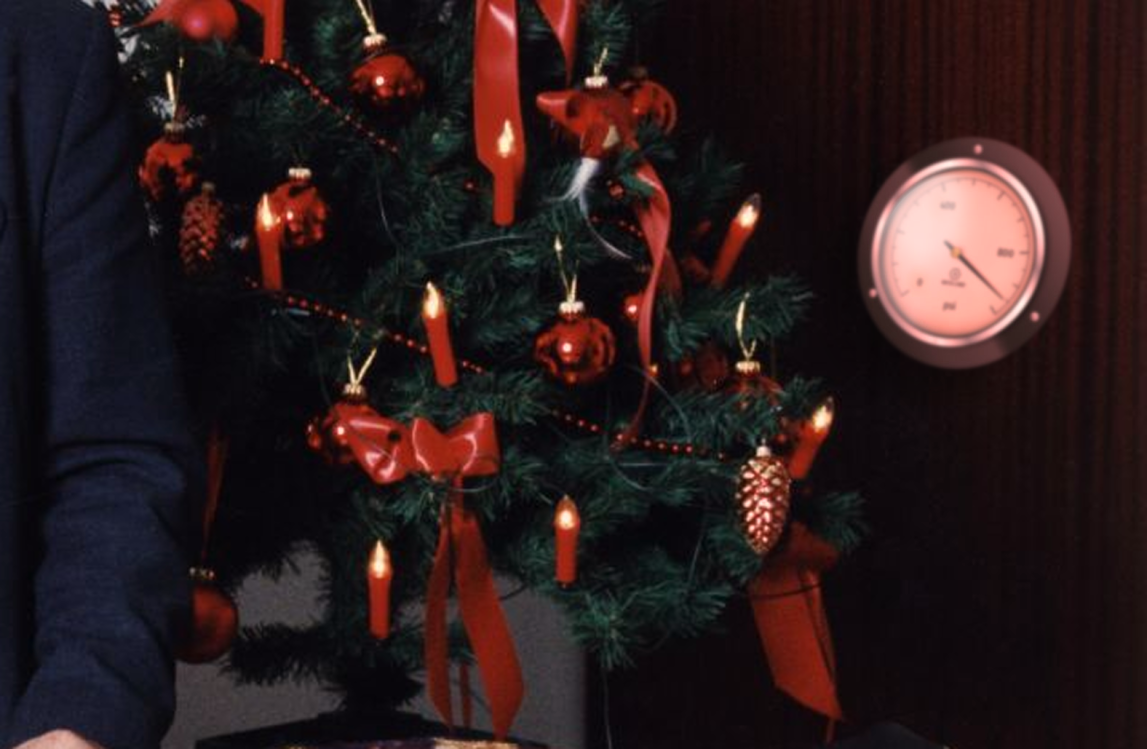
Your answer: **950** psi
